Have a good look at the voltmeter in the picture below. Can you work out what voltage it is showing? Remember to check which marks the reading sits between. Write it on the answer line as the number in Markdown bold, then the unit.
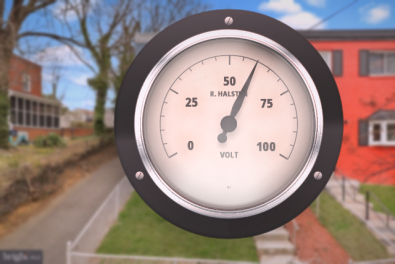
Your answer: **60** V
